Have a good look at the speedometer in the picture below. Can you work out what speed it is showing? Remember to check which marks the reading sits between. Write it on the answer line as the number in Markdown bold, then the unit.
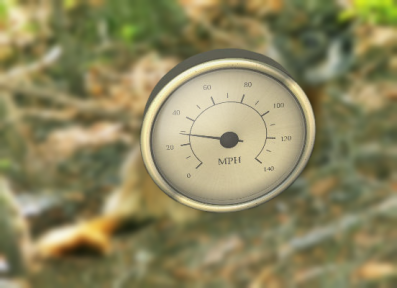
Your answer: **30** mph
